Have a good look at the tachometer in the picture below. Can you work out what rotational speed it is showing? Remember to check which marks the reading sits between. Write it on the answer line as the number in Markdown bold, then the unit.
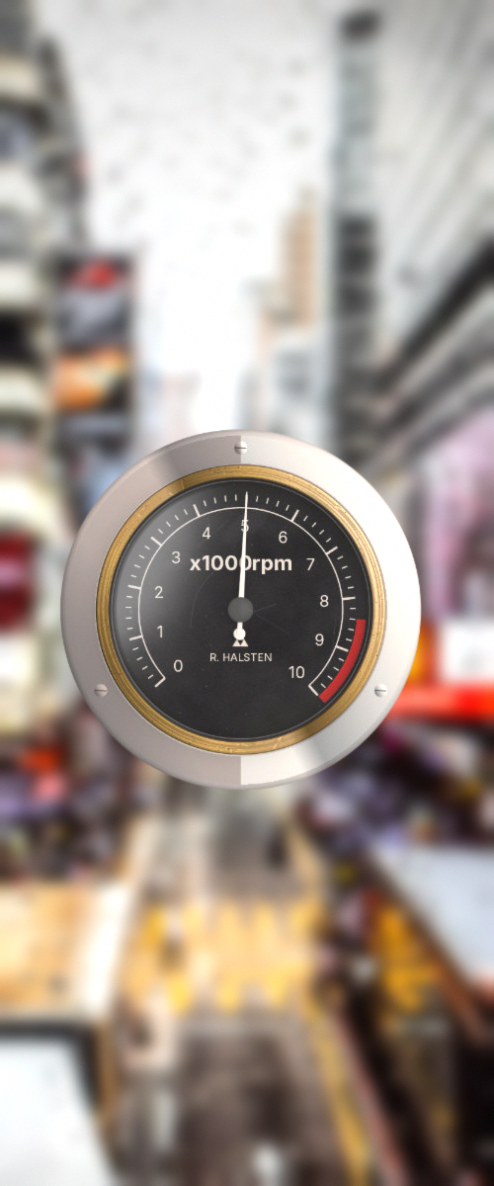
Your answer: **5000** rpm
